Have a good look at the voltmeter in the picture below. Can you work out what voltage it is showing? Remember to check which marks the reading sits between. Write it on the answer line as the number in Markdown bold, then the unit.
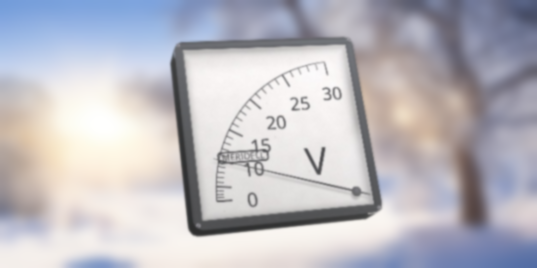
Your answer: **10** V
